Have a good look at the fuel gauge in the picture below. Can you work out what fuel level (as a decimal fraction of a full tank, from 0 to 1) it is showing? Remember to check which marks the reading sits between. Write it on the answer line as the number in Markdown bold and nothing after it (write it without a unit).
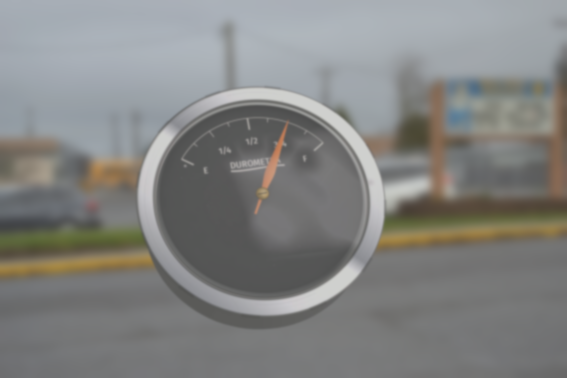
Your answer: **0.75**
